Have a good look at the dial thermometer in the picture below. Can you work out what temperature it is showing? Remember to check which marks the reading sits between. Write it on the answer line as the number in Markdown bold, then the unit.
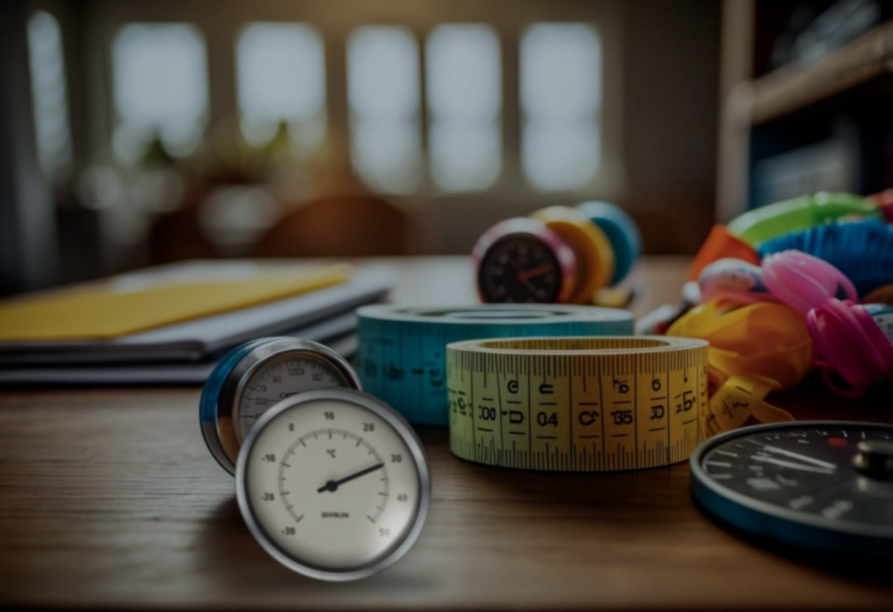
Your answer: **30** °C
